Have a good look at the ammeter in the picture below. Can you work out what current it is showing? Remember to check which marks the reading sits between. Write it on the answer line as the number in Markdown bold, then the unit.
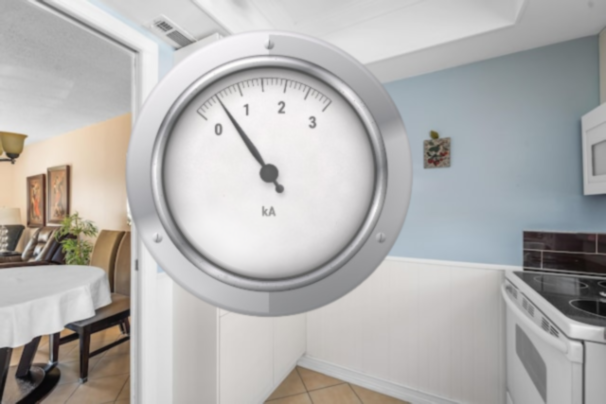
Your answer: **0.5** kA
